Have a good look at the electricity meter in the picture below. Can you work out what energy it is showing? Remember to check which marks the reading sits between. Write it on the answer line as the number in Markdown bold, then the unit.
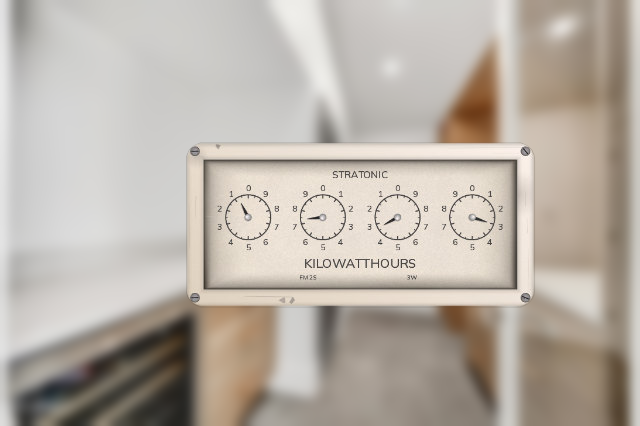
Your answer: **733** kWh
